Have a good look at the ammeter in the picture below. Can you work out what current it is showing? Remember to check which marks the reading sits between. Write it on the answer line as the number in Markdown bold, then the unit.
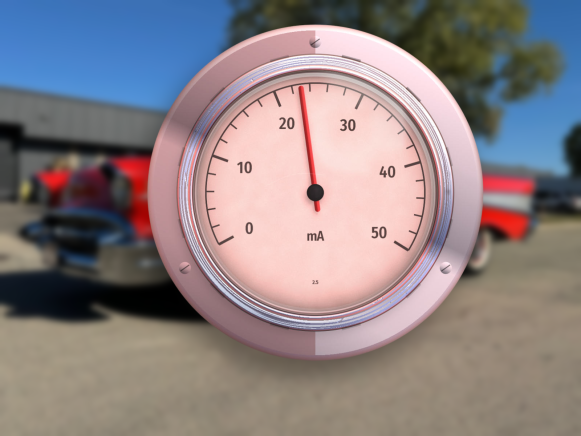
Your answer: **23** mA
